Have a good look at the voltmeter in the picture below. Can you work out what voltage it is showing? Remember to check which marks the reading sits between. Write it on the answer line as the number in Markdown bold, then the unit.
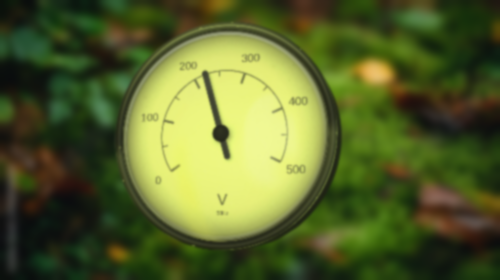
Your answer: **225** V
